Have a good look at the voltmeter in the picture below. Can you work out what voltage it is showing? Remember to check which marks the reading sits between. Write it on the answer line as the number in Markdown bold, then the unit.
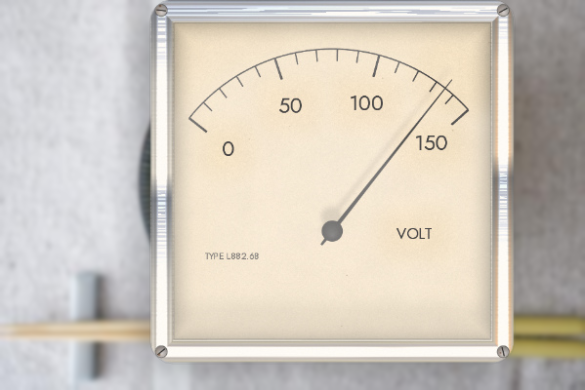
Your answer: **135** V
